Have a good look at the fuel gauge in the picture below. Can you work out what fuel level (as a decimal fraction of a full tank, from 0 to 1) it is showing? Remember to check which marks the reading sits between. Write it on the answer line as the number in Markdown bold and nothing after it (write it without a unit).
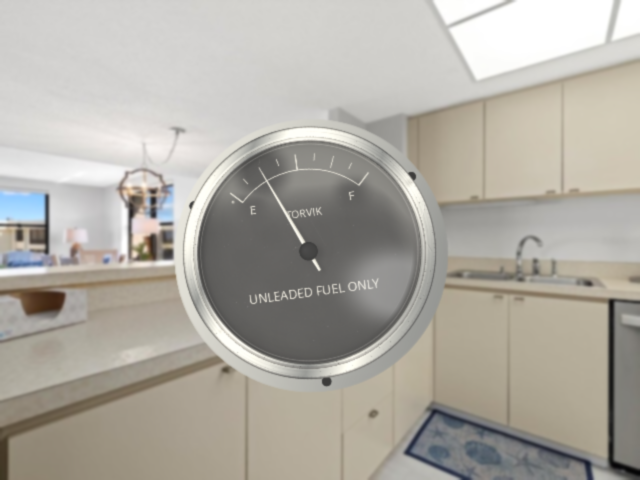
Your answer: **0.25**
